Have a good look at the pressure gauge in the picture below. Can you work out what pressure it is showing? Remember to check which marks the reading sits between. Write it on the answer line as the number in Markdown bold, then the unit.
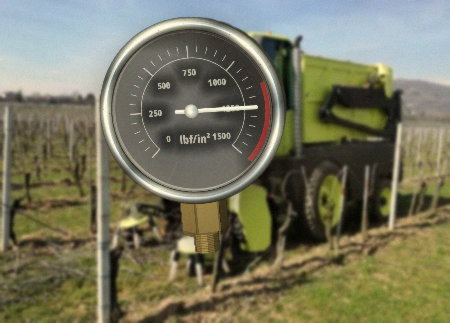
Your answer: **1250** psi
